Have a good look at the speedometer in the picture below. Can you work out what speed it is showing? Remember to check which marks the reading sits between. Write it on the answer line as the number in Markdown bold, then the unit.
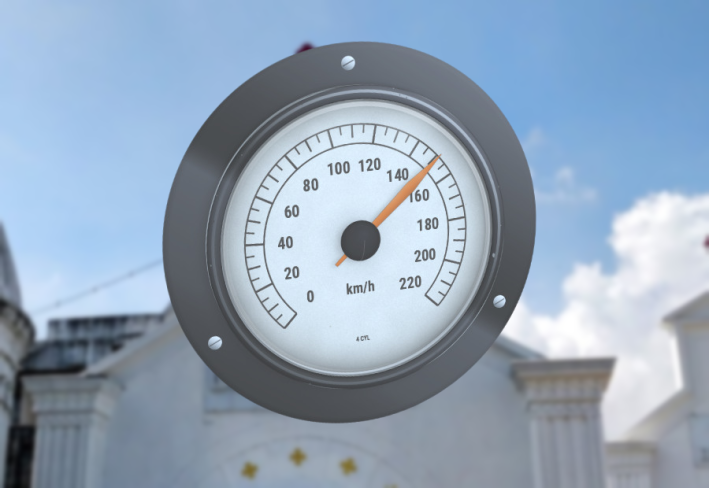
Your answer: **150** km/h
